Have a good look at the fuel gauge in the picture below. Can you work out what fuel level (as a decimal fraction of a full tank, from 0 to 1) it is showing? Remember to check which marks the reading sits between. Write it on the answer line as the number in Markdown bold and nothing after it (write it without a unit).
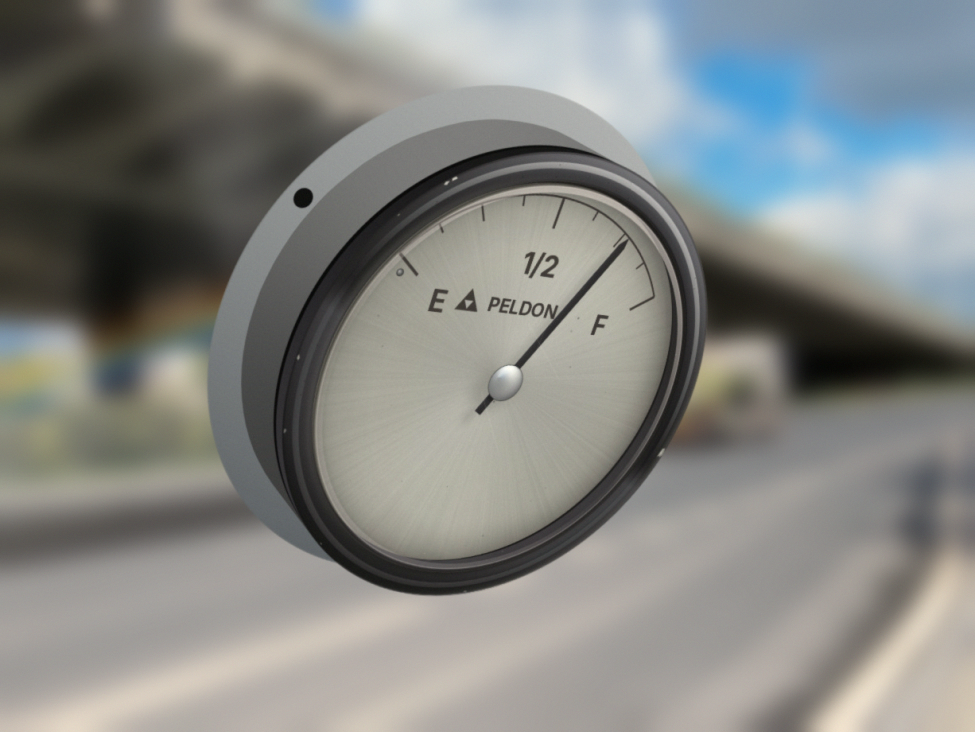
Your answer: **0.75**
